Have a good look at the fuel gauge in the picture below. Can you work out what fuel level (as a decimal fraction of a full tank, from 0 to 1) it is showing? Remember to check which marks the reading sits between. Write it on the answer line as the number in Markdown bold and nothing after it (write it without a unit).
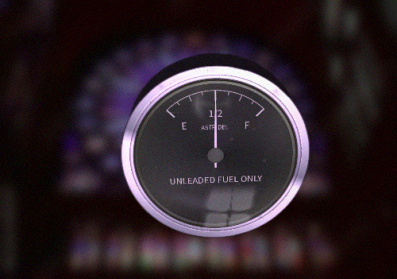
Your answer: **0.5**
